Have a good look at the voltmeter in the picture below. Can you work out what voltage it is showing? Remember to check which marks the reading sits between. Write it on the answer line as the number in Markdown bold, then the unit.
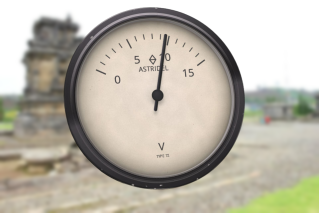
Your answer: **9.5** V
